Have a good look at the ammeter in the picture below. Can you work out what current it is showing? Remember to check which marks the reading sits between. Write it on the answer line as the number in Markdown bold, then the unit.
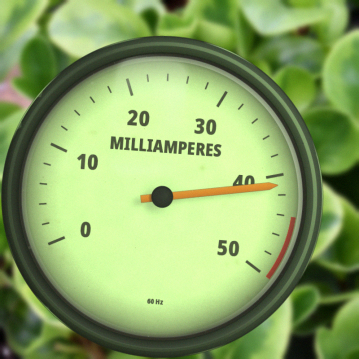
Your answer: **41** mA
